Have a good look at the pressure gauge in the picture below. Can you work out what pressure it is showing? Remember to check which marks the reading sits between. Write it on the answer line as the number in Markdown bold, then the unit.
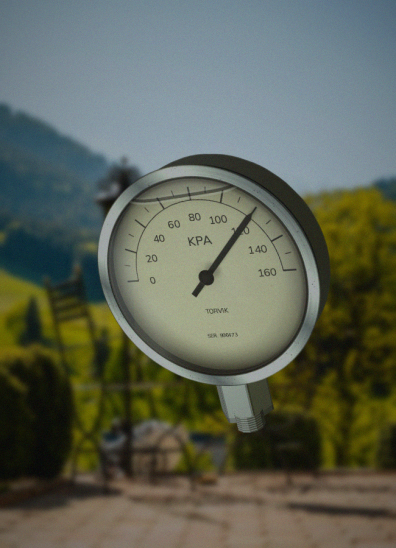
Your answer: **120** kPa
